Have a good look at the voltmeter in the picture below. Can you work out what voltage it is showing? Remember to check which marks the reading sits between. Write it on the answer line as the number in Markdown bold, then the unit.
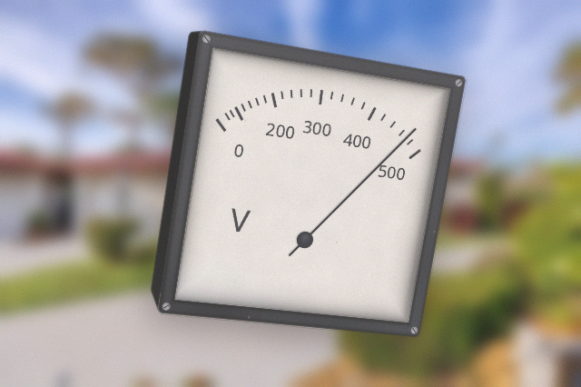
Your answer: **470** V
